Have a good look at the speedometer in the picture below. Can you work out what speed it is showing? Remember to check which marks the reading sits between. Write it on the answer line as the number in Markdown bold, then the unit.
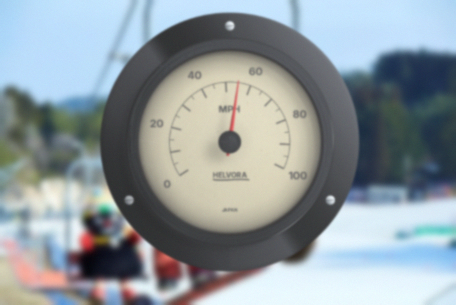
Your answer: **55** mph
